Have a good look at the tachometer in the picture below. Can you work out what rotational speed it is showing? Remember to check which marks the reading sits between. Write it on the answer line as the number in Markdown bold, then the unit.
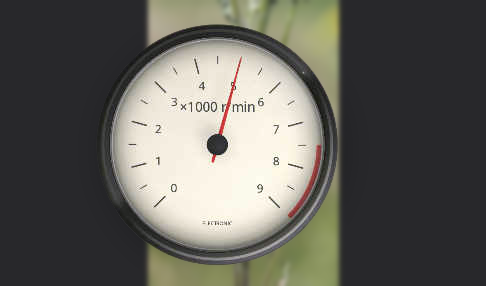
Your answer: **5000** rpm
